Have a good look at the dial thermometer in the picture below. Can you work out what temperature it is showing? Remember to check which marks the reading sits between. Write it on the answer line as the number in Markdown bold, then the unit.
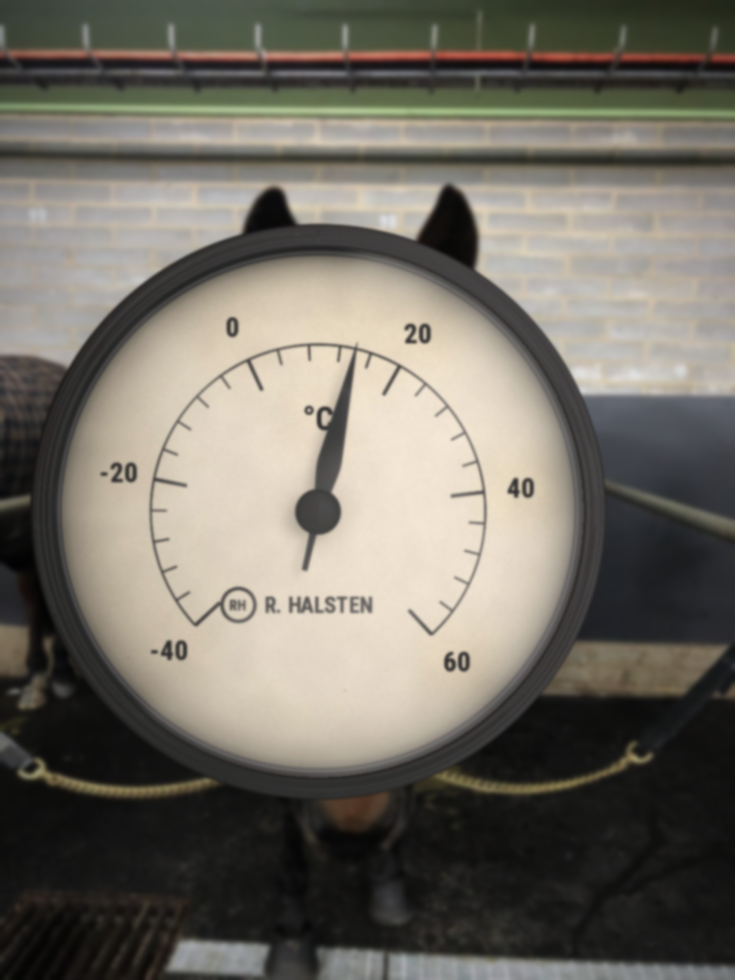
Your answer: **14** °C
